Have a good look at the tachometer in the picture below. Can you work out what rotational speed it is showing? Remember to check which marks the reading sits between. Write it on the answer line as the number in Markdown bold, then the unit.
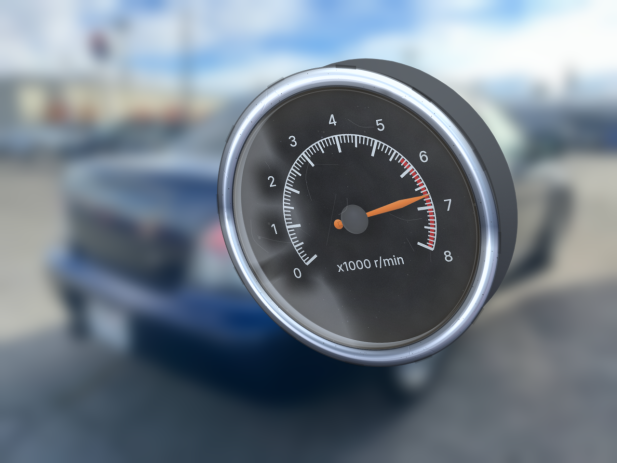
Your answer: **6700** rpm
